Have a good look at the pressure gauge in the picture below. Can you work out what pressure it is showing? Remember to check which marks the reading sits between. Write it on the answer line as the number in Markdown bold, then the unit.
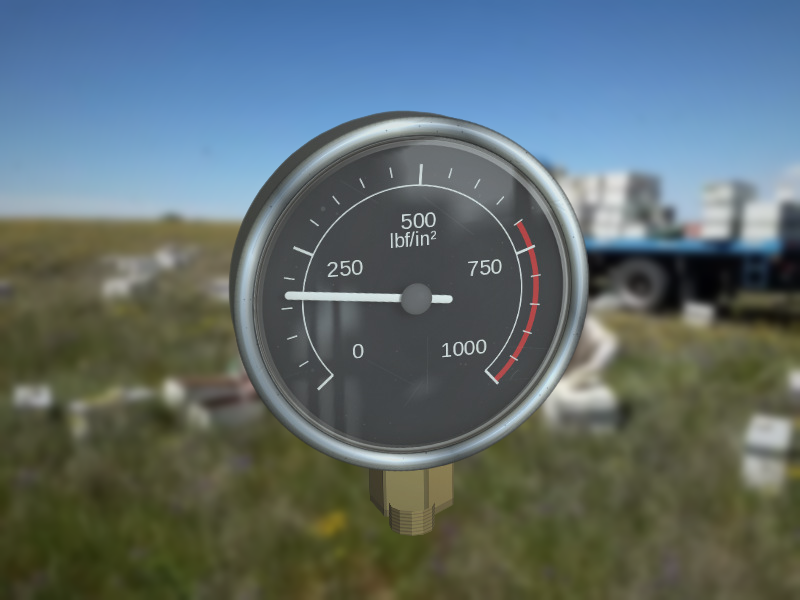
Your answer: **175** psi
